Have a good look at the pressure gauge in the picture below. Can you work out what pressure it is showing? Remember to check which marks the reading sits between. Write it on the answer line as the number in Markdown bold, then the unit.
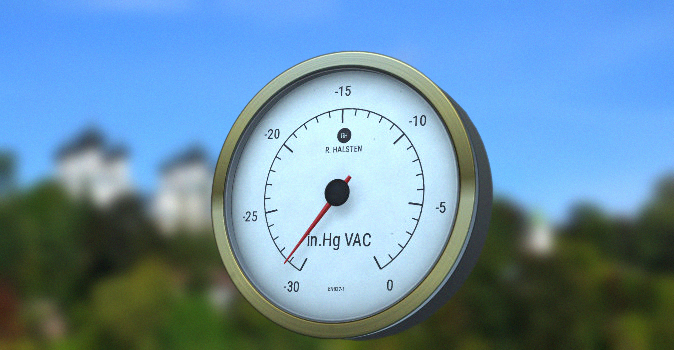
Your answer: **-29** inHg
